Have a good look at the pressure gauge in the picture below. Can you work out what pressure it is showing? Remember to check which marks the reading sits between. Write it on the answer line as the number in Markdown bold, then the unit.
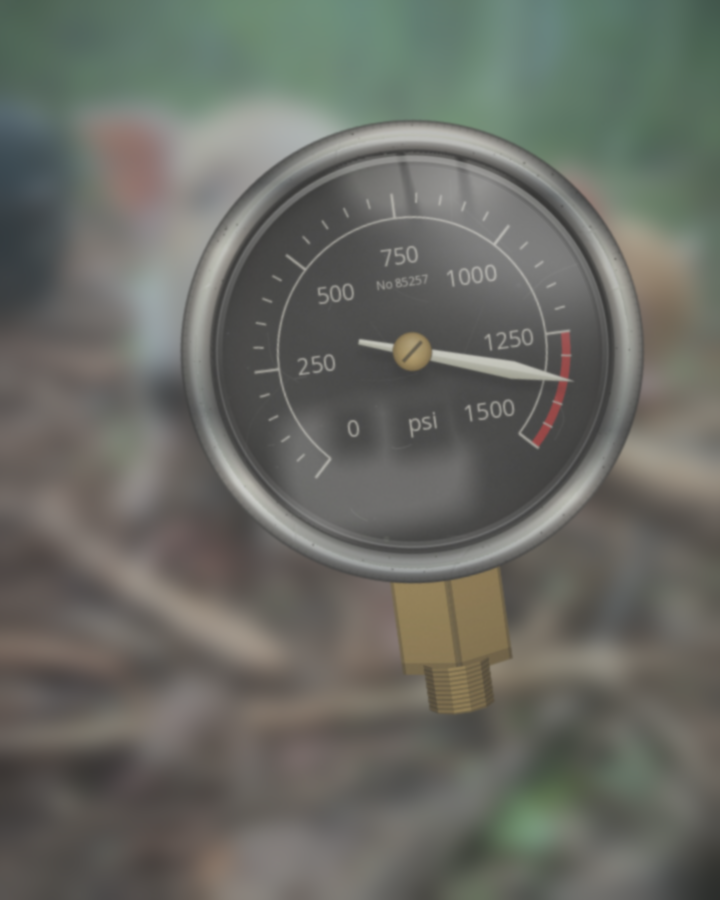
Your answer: **1350** psi
